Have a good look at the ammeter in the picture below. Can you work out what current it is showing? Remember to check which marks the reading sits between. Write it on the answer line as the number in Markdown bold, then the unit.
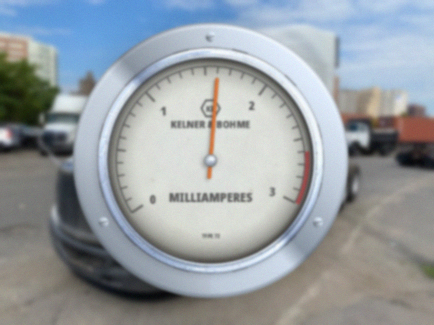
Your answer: **1.6** mA
